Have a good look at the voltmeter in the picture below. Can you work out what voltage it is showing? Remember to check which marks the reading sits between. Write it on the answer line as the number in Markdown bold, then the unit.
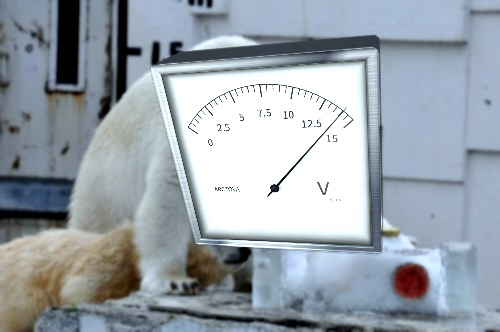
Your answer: **14** V
